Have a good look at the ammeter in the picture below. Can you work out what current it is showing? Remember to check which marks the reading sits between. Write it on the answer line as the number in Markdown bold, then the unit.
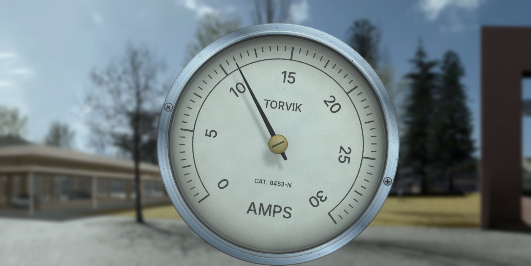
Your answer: **11** A
